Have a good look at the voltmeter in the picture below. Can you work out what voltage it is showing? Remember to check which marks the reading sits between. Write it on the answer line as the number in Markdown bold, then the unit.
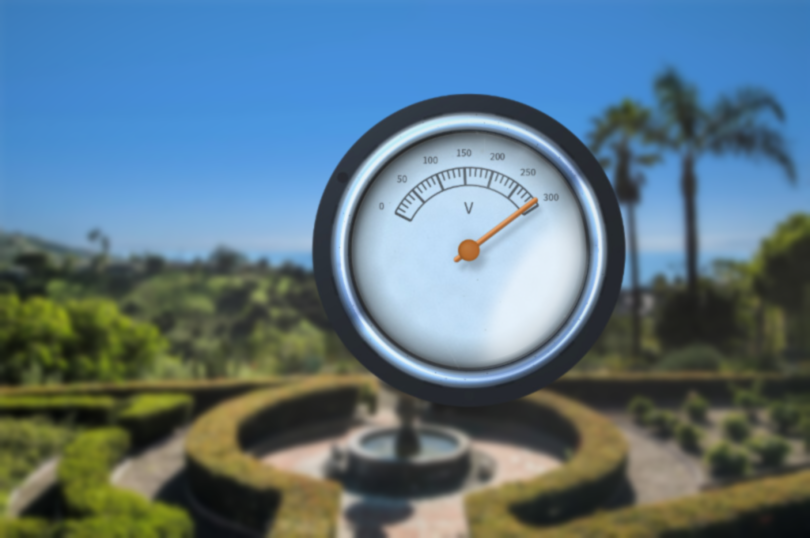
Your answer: **290** V
